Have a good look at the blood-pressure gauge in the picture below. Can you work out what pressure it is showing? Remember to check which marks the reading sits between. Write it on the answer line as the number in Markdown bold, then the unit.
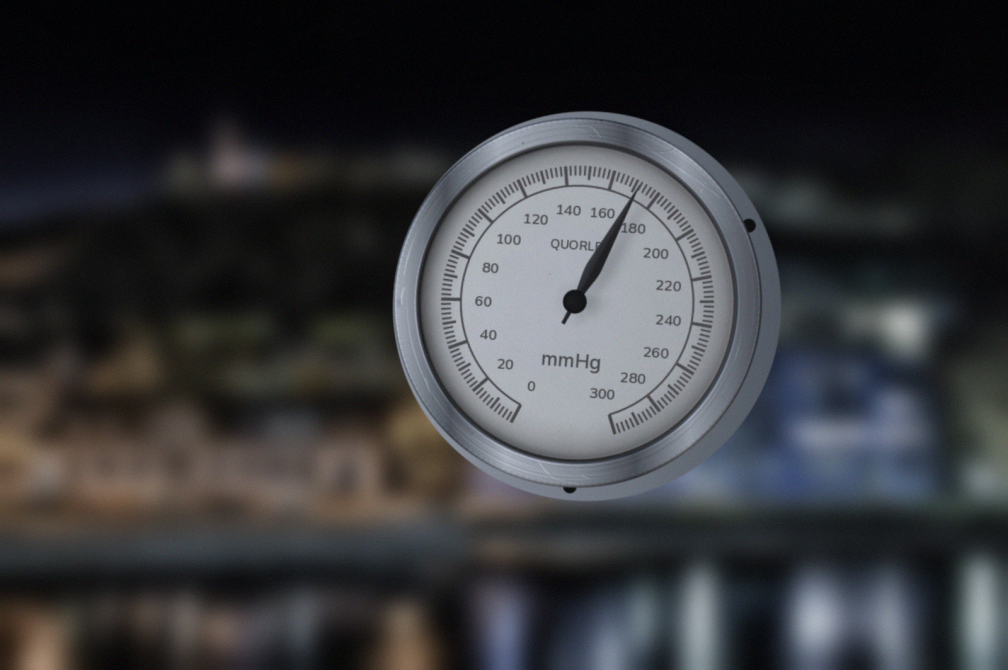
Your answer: **172** mmHg
